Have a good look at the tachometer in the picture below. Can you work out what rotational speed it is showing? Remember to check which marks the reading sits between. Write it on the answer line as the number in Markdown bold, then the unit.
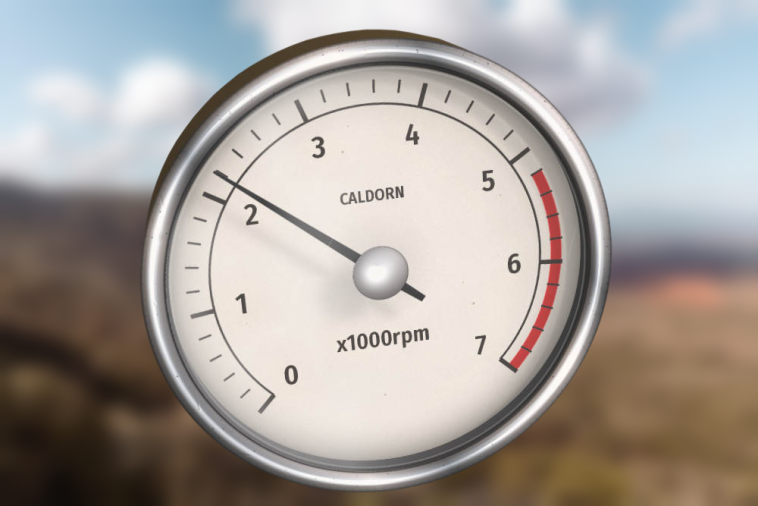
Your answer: **2200** rpm
